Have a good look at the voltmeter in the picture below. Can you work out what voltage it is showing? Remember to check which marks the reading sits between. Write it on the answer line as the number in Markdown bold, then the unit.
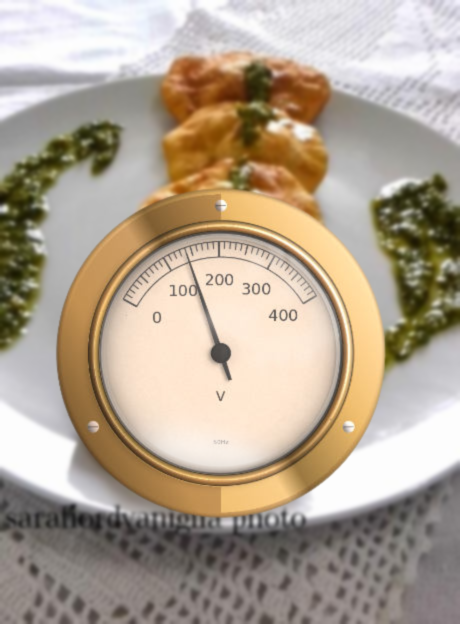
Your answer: **140** V
